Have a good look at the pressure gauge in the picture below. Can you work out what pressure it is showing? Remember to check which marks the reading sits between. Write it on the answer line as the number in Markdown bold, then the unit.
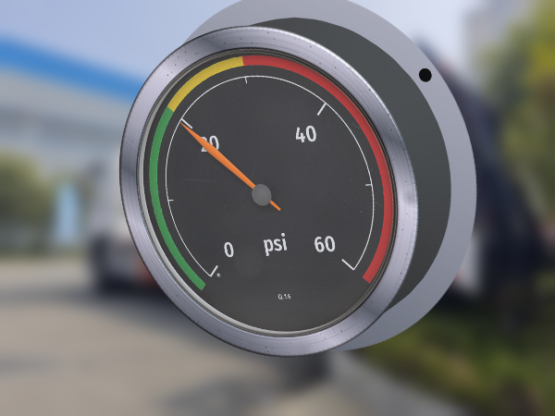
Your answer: **20** psi
